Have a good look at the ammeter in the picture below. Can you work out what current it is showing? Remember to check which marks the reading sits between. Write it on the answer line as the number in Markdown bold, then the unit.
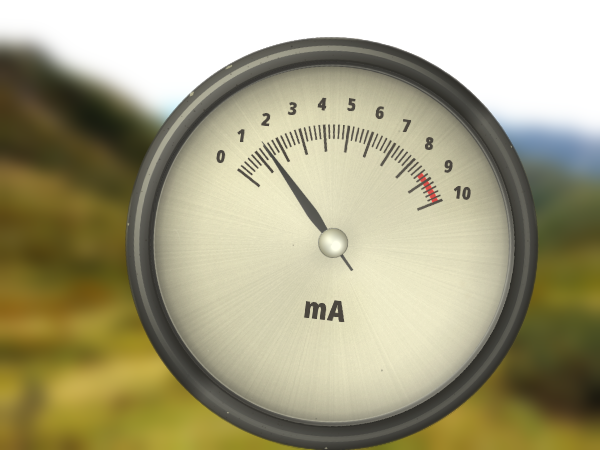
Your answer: **1.4** mA
